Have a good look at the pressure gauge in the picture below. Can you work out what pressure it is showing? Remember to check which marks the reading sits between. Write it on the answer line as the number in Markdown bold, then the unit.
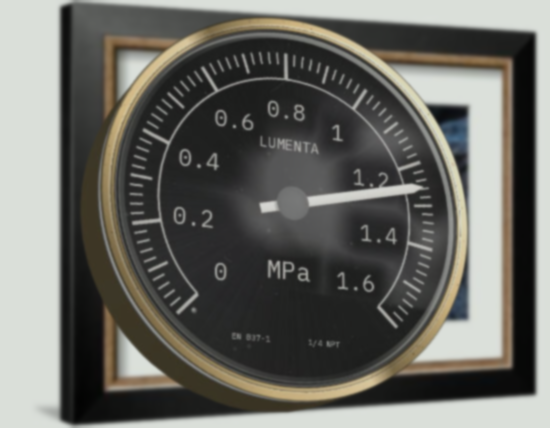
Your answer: **1.26** MPa
